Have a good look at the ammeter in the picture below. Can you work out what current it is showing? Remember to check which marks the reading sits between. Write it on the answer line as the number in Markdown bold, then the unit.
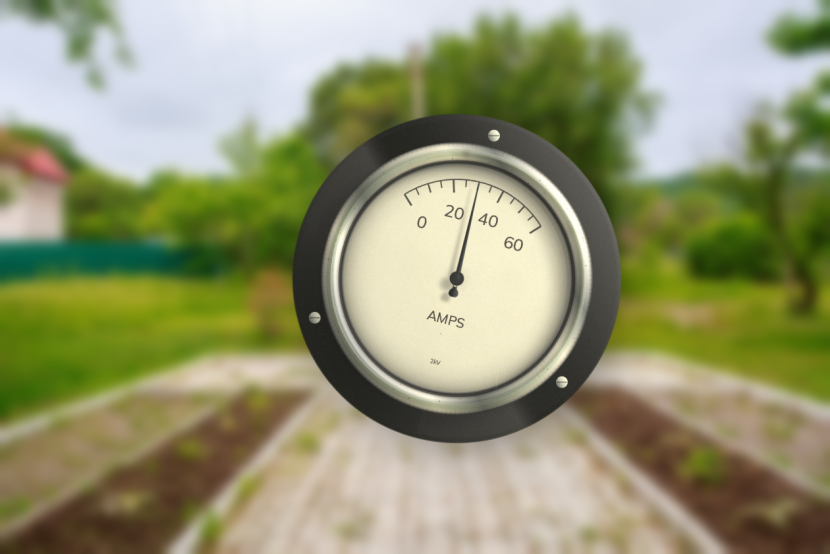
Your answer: **30** A
